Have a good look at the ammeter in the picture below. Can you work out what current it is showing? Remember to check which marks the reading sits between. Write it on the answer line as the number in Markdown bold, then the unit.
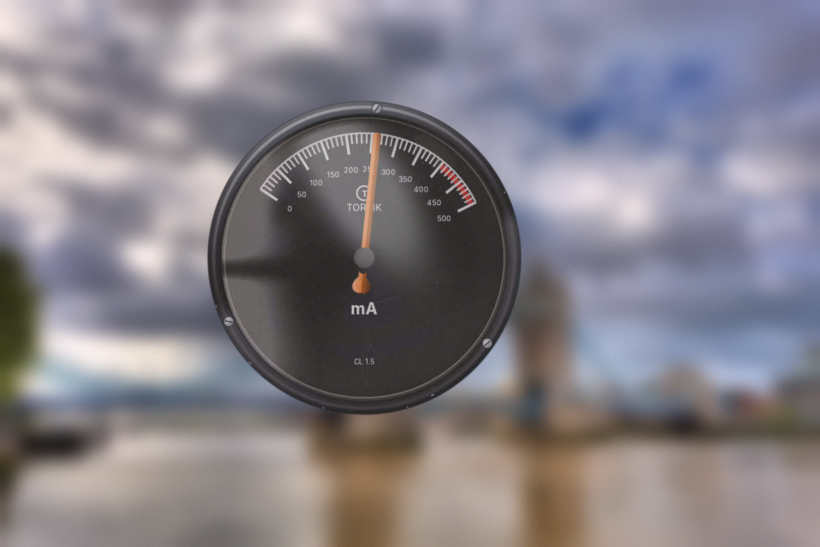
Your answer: **260** mA
